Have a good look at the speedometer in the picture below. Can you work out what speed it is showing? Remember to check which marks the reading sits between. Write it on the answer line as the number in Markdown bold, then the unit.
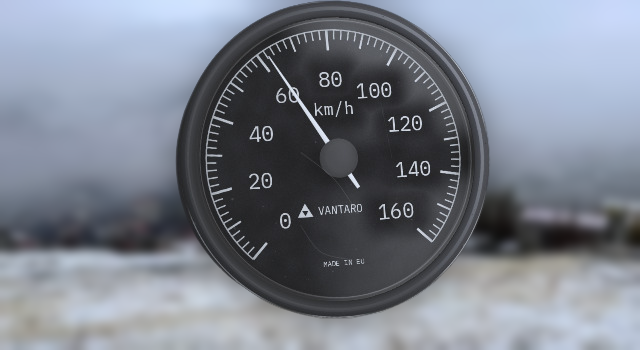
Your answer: **62** km/h
